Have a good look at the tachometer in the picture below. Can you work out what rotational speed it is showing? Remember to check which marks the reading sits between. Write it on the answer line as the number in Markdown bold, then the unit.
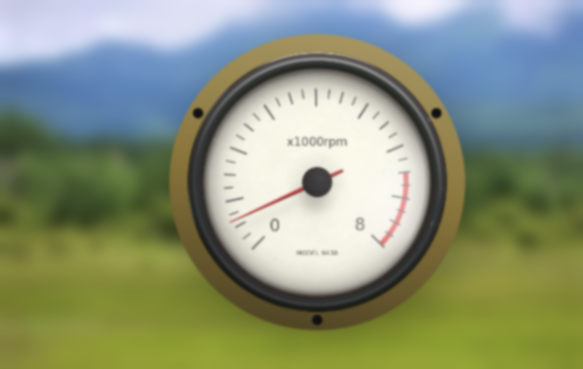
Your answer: **625** rpm
